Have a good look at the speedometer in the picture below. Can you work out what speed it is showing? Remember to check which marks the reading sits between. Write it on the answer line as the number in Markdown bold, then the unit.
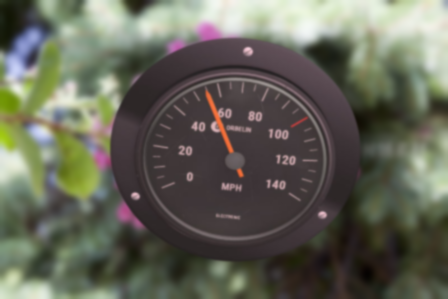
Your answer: **55** mph
